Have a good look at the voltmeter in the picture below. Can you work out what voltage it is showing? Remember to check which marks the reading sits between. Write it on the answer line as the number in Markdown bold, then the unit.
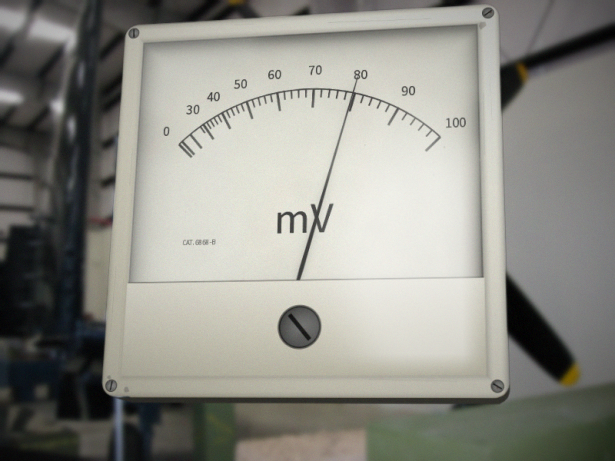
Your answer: **80** mV
